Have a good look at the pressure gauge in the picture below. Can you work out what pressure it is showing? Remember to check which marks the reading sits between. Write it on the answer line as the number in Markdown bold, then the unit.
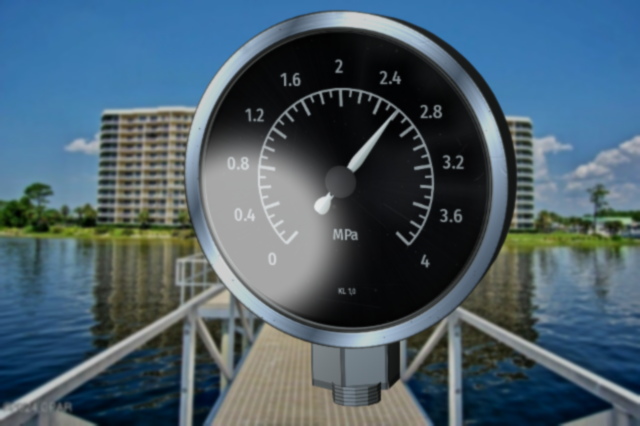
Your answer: **2.6** MPa
